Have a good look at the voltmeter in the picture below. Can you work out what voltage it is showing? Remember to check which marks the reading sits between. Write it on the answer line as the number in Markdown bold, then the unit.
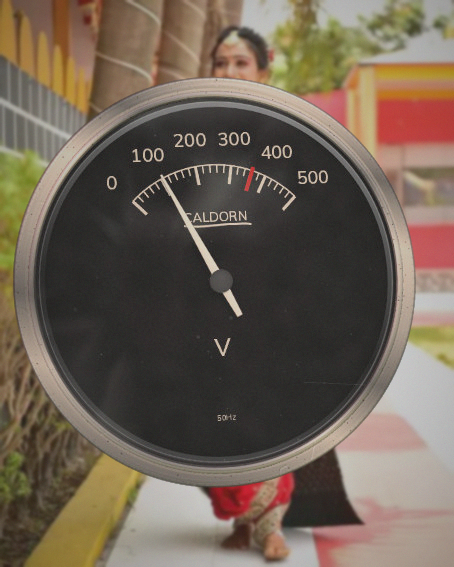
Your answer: **100** V
